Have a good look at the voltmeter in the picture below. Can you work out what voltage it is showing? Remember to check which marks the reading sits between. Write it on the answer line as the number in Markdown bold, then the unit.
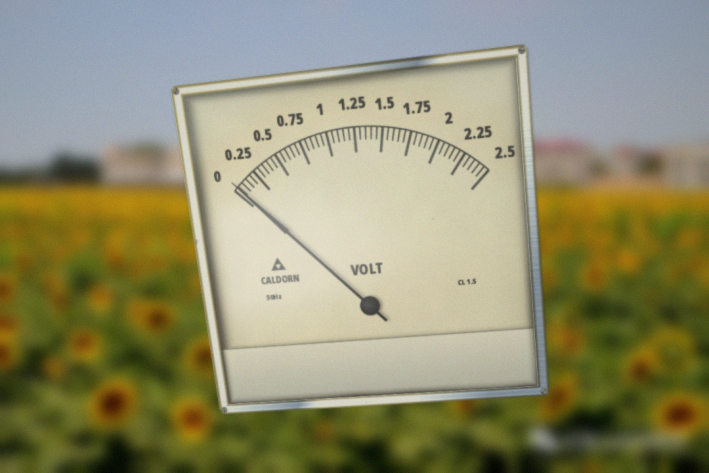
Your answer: **0.05** V
